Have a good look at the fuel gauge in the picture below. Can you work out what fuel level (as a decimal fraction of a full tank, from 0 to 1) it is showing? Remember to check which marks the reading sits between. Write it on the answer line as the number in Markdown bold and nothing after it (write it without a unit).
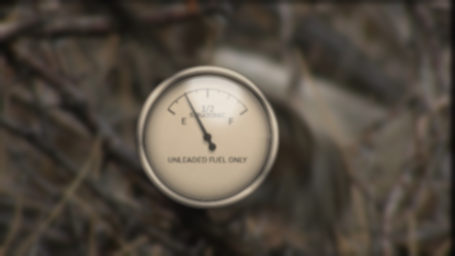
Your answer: **0.25**
